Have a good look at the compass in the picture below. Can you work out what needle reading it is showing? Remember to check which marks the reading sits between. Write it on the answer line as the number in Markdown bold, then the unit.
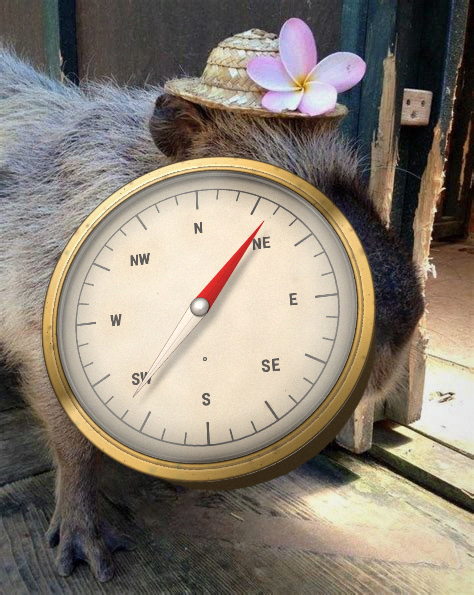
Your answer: **40** °
